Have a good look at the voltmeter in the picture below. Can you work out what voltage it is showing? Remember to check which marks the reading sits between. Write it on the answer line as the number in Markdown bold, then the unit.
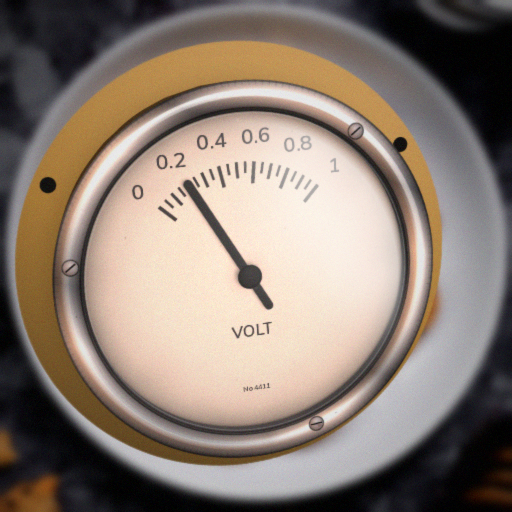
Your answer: **0.2** V
